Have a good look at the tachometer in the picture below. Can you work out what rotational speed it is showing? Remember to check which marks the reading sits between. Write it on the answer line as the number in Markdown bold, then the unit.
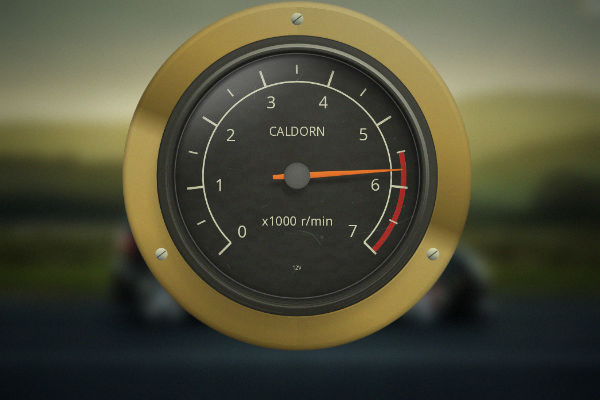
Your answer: **5750** rpm
